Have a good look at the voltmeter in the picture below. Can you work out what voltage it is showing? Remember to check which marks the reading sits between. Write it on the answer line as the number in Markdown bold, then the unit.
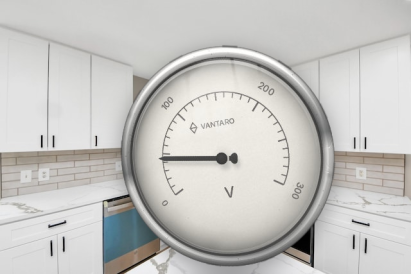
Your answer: **45** V
